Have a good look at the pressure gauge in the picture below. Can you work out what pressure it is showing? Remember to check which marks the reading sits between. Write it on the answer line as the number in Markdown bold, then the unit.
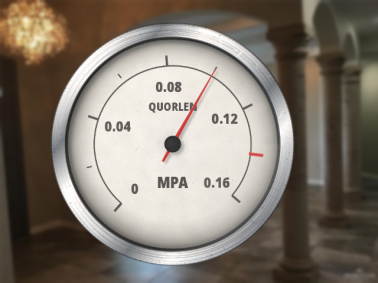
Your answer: **0.1** MPa
